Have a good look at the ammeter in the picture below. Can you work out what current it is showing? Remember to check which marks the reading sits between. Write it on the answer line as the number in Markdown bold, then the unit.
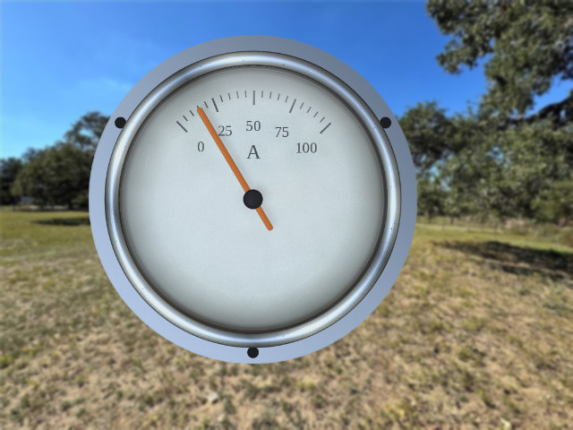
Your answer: **15** A
